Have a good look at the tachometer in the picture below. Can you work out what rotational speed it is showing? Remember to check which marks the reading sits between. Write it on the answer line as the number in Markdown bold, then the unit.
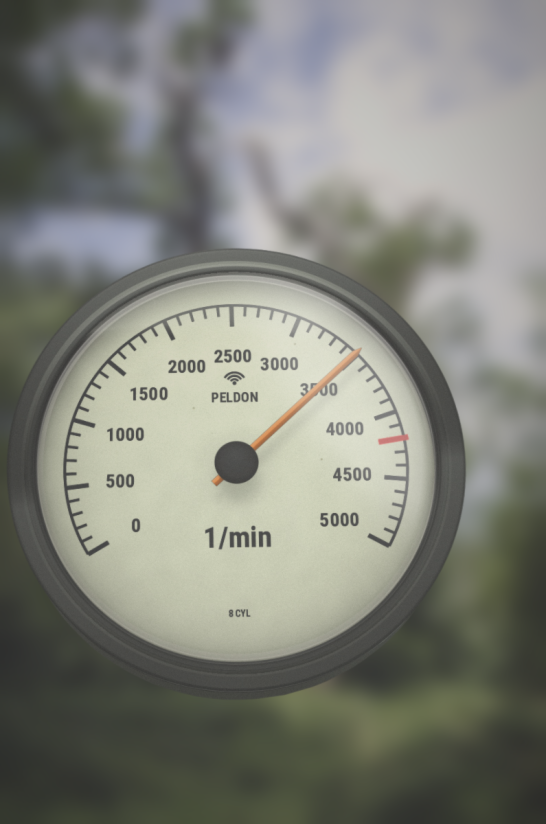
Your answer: **3500** rpm
